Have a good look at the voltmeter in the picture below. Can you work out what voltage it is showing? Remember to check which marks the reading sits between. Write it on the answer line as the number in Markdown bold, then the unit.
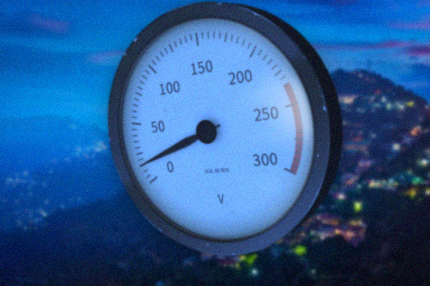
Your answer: **15** V
